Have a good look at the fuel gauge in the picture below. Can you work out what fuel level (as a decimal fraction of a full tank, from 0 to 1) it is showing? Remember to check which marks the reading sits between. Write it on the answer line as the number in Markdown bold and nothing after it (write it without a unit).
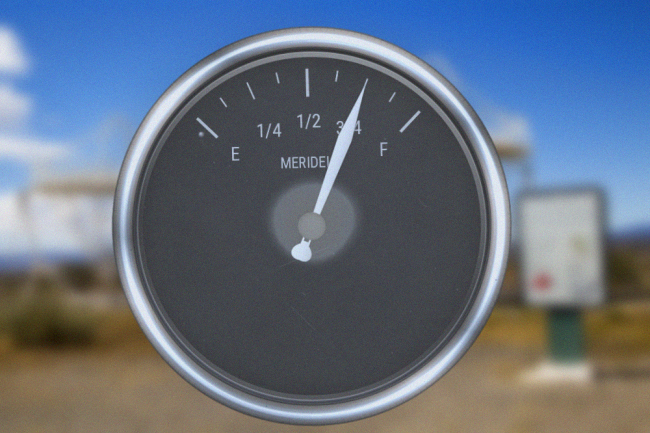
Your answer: **0.75**
